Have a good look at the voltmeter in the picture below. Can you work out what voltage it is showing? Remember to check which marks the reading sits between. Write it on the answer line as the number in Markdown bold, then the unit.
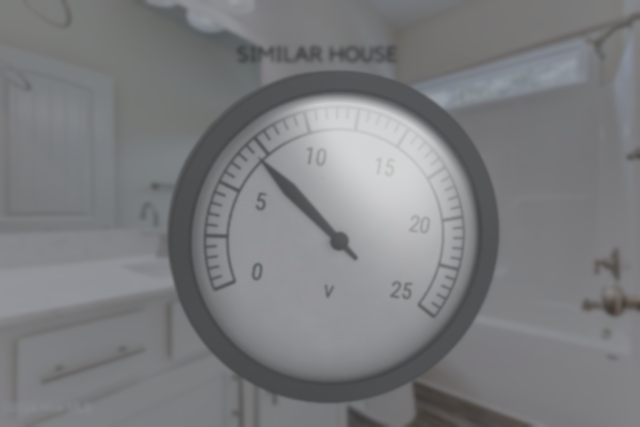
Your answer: **7** V
